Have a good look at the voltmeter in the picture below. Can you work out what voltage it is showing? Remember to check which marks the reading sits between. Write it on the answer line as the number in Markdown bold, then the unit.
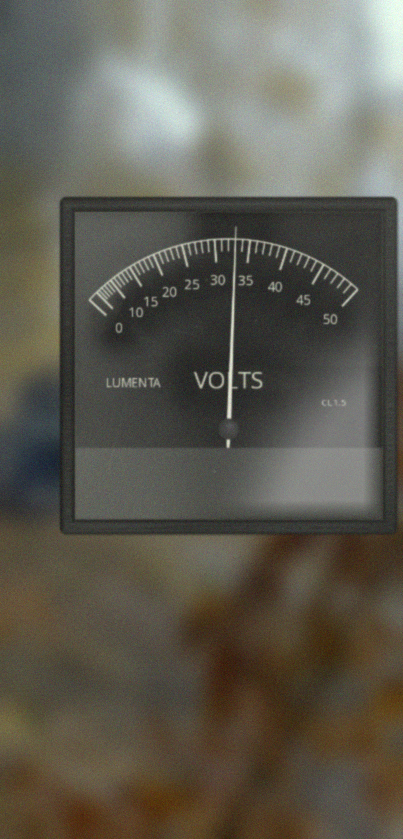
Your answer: **33** V
